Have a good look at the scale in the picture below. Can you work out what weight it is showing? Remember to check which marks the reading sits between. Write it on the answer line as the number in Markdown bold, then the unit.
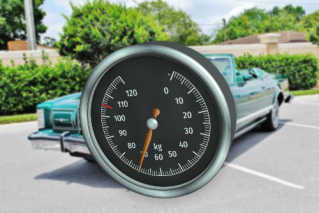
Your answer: **70** kg
